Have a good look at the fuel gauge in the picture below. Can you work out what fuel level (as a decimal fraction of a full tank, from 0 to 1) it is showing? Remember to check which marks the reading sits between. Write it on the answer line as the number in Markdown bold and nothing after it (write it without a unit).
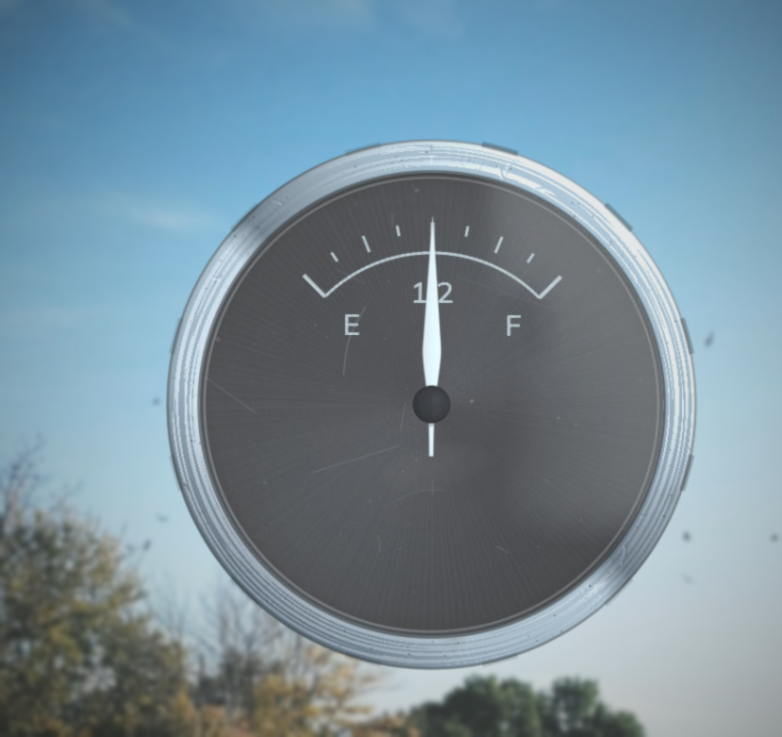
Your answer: **0.5**
